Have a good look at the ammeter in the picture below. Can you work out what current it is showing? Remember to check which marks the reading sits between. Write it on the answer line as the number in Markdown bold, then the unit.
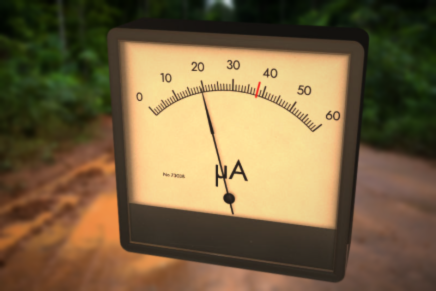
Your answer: **20** µA
